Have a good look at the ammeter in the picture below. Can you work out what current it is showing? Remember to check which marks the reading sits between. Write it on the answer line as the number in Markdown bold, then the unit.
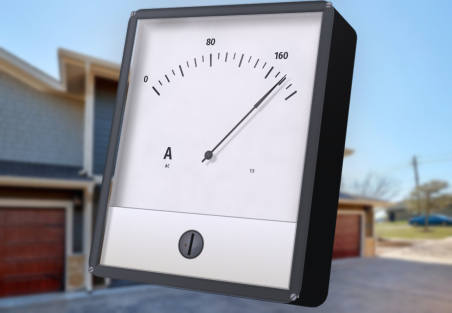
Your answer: **180** A
